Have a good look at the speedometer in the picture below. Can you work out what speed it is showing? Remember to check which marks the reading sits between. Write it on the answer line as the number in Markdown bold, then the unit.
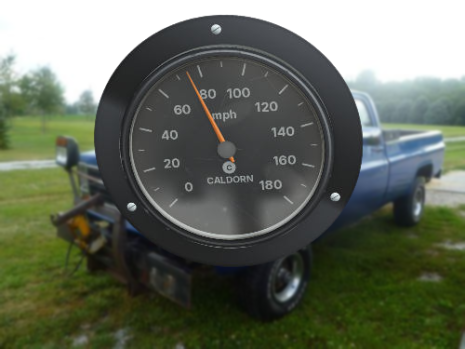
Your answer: **75** mph
